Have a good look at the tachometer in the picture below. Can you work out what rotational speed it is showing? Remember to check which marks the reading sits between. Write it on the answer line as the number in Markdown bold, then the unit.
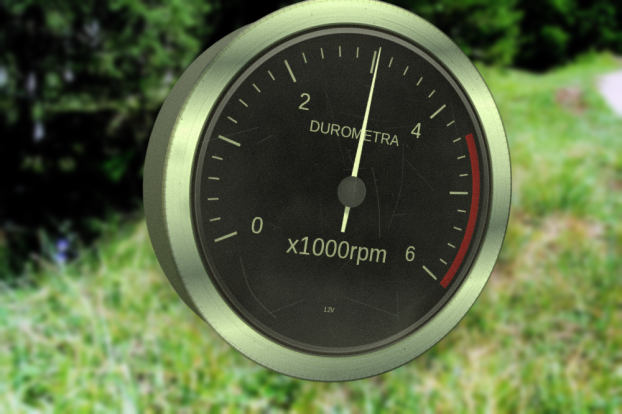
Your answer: **3000** rpm
